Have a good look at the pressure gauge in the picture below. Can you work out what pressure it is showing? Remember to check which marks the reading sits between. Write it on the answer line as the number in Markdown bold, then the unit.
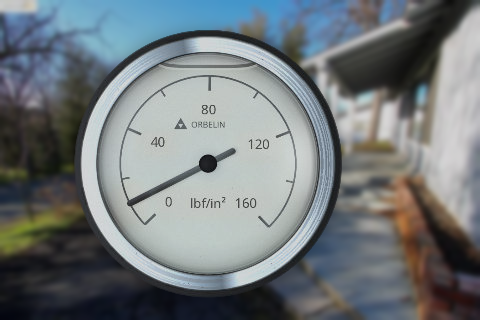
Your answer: **10** psi
